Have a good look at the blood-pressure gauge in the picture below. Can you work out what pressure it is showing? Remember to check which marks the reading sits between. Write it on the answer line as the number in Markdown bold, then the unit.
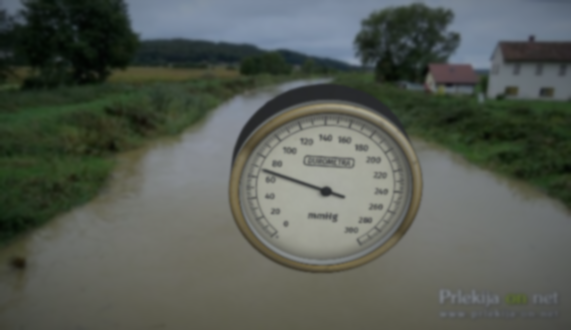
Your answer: **70** mmHg
